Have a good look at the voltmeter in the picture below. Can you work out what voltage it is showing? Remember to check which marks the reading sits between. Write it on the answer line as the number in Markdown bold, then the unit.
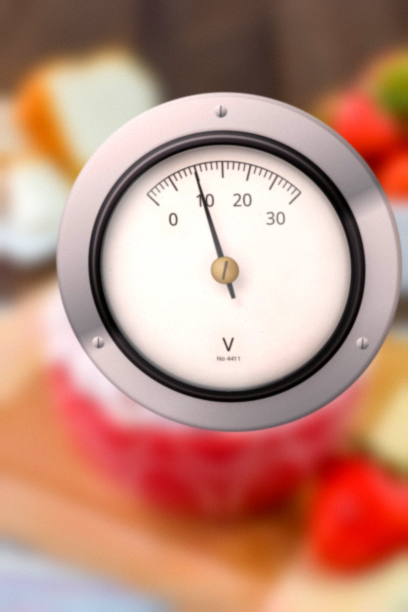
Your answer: **10** V
